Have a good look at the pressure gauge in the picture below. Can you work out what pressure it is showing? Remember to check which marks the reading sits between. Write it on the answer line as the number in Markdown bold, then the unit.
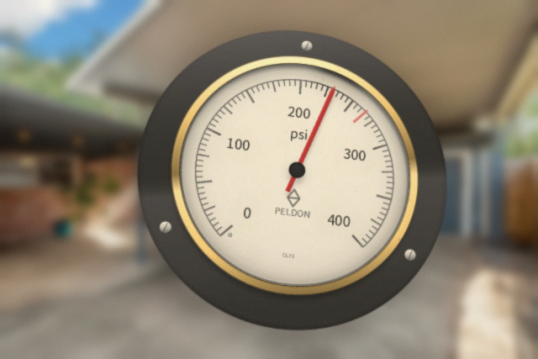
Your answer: **230** psi
